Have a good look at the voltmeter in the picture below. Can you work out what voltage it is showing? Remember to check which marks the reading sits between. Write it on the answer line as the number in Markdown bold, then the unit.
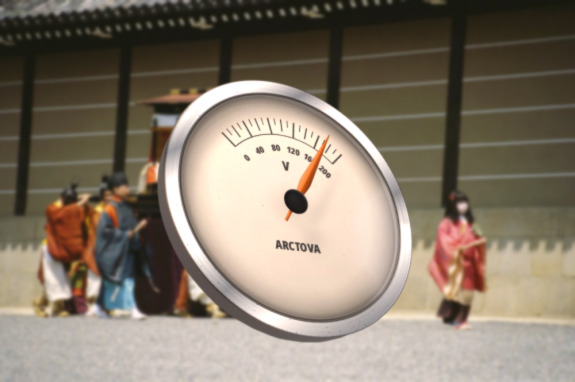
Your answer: **170** V
